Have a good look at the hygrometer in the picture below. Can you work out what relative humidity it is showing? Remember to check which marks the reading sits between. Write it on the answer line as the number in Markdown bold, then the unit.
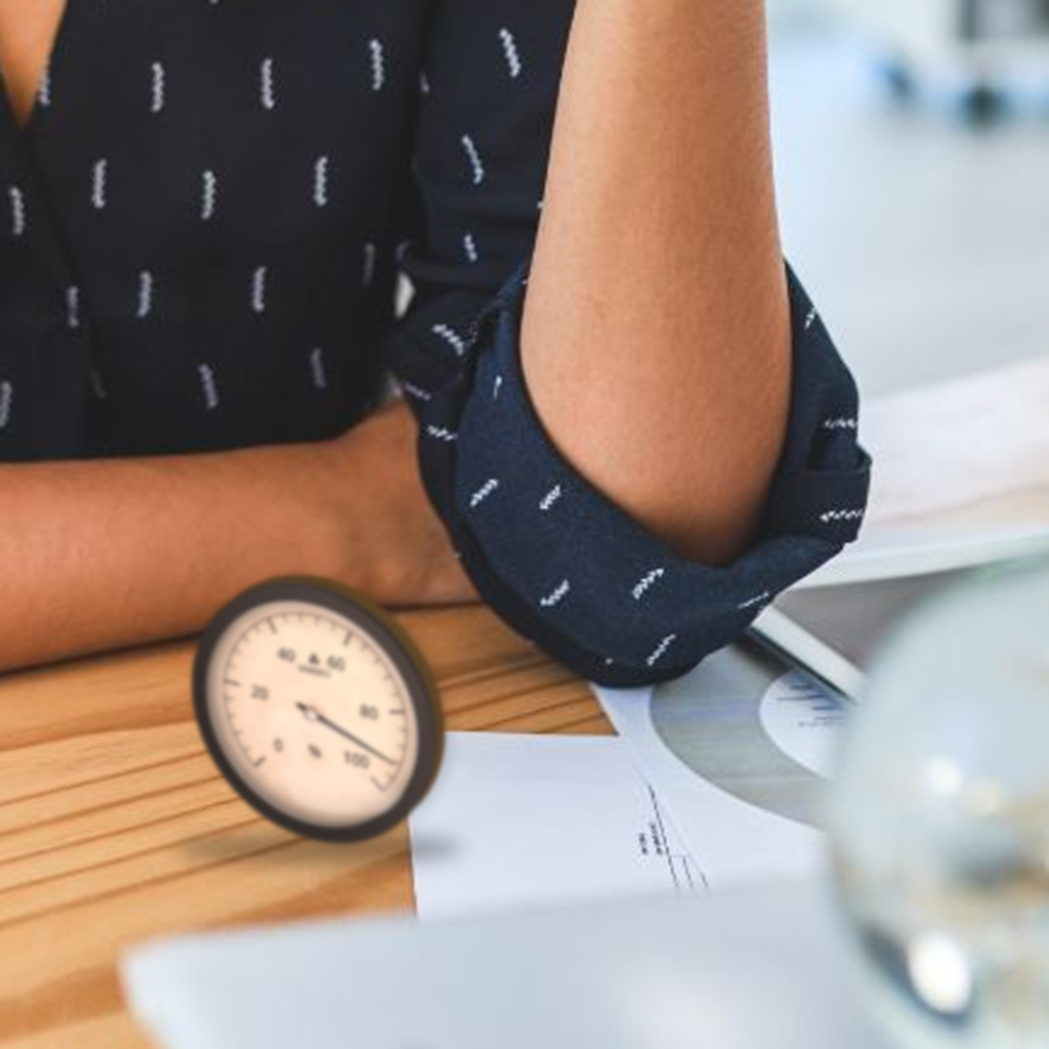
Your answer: **92** %
